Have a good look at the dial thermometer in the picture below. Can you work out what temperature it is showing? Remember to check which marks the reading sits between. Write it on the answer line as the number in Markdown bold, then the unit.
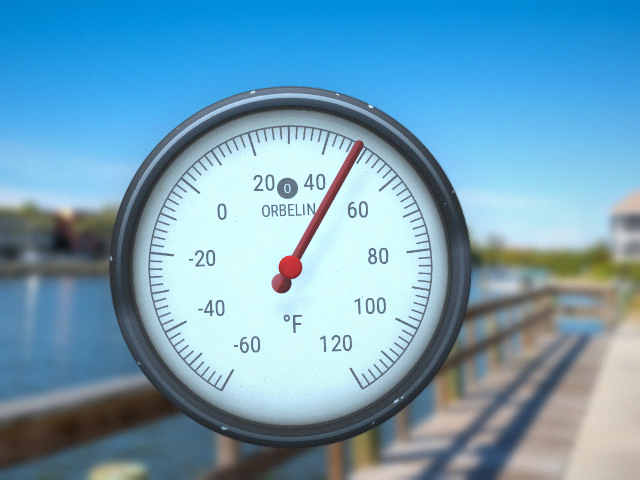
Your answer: **48** °F
